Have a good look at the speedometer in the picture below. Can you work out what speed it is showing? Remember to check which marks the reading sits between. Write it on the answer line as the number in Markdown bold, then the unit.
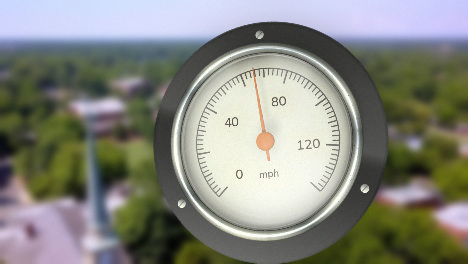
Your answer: **66** mph
